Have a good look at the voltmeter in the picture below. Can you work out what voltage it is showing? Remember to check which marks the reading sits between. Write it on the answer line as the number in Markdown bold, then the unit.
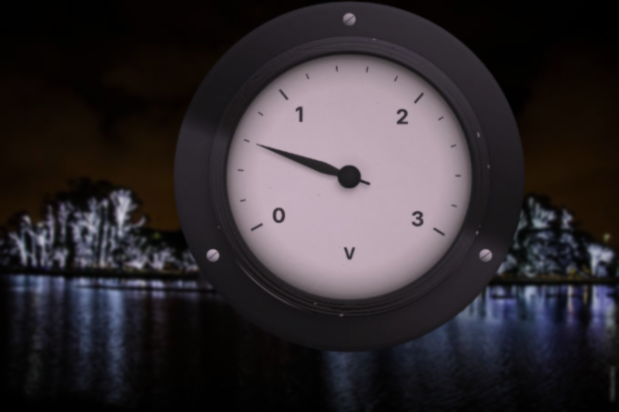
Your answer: **0.6** V
